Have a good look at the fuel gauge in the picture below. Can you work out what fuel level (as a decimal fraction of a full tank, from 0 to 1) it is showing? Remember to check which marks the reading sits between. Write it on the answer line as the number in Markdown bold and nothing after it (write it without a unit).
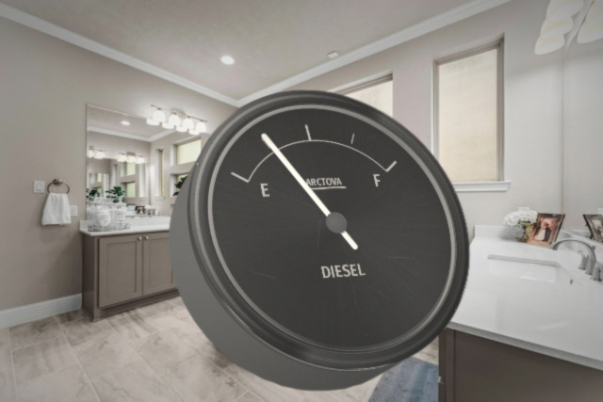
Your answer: **0.25**
